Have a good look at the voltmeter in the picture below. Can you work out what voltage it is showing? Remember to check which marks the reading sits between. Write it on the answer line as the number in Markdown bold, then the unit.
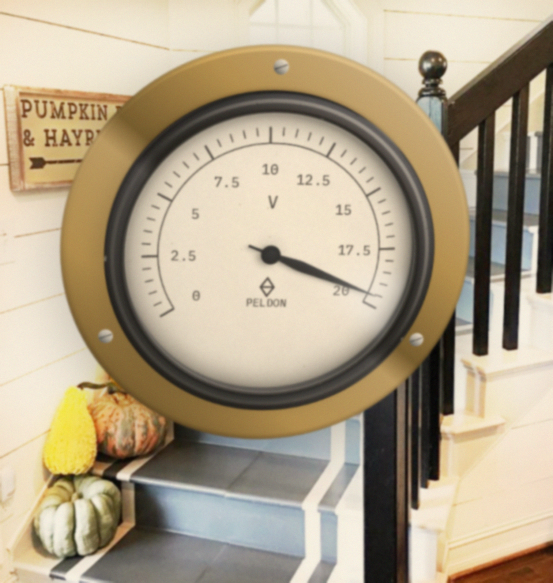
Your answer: **19.5** V
